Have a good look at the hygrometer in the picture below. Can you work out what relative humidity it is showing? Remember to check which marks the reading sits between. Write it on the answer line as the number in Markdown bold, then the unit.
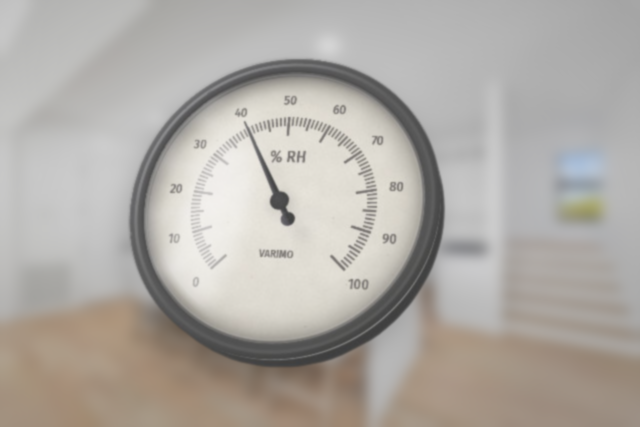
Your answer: **40** %
